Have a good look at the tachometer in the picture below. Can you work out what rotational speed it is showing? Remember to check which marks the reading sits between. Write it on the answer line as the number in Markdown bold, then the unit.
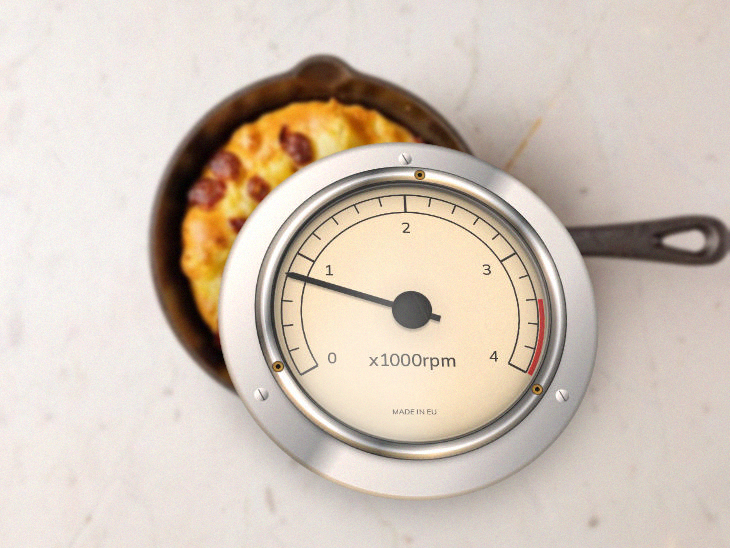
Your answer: **800** rpm
